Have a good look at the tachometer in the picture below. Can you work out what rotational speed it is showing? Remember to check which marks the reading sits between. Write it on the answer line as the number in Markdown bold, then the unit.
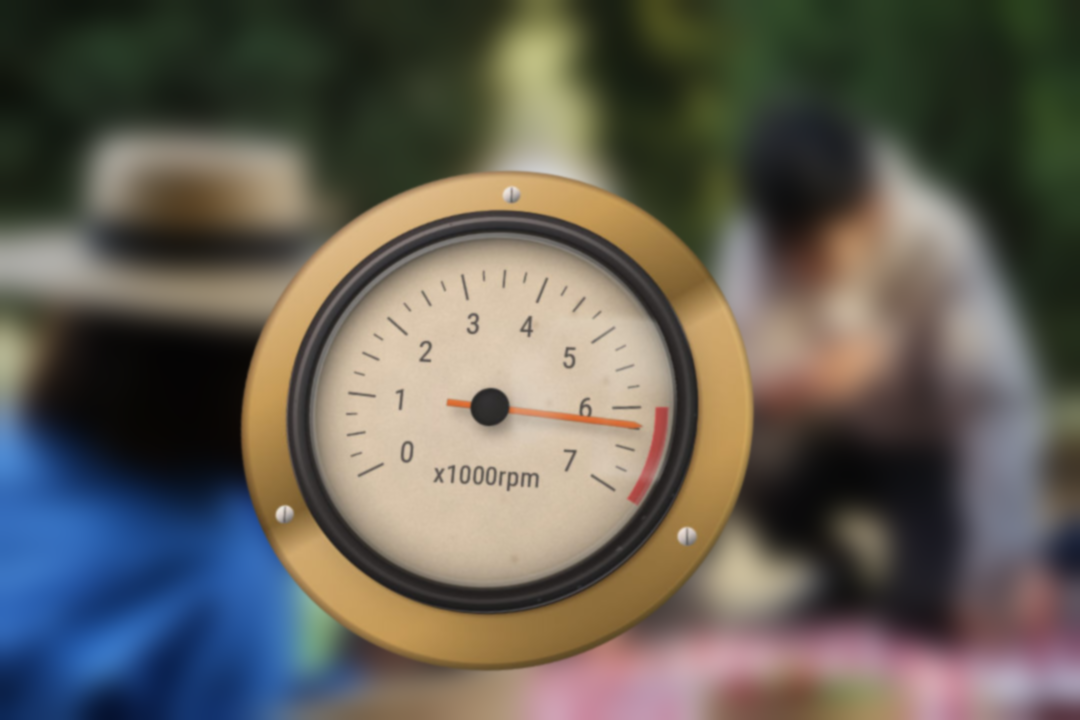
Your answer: **6250** rpm
